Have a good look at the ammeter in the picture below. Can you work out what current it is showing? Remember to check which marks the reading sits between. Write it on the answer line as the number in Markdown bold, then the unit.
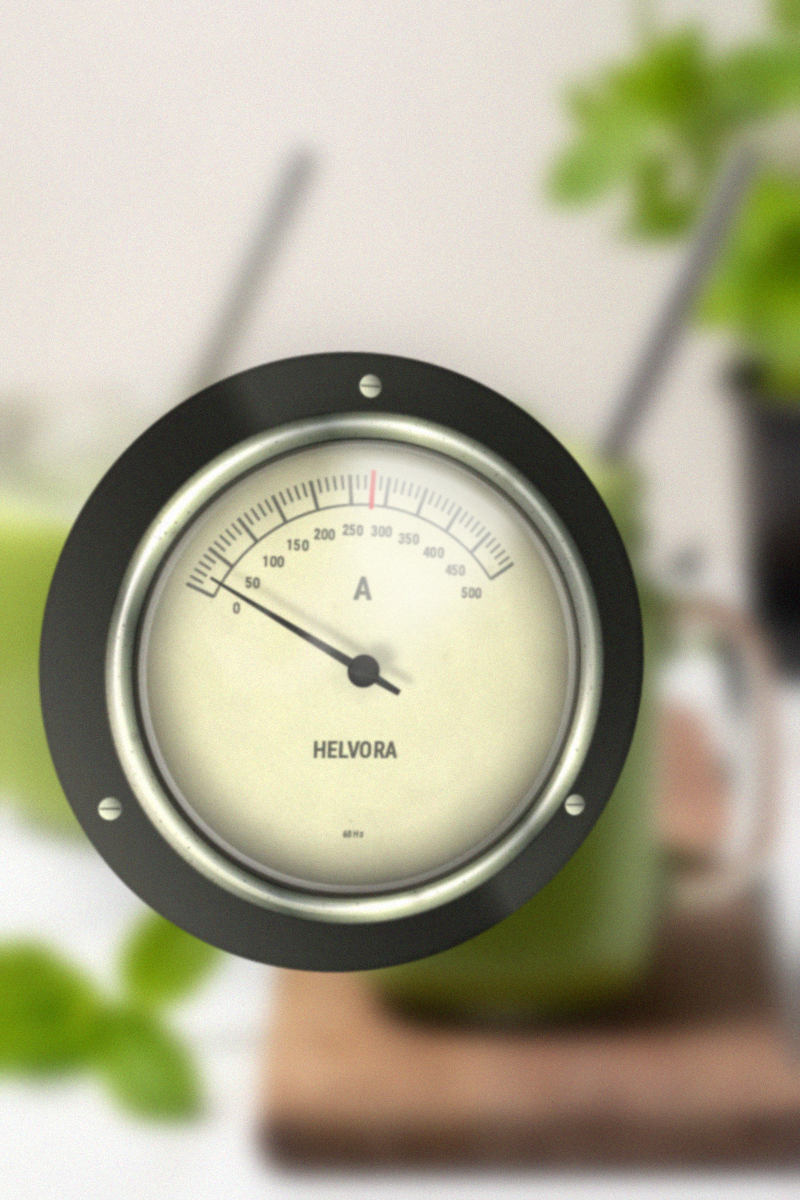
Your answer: **20** A
